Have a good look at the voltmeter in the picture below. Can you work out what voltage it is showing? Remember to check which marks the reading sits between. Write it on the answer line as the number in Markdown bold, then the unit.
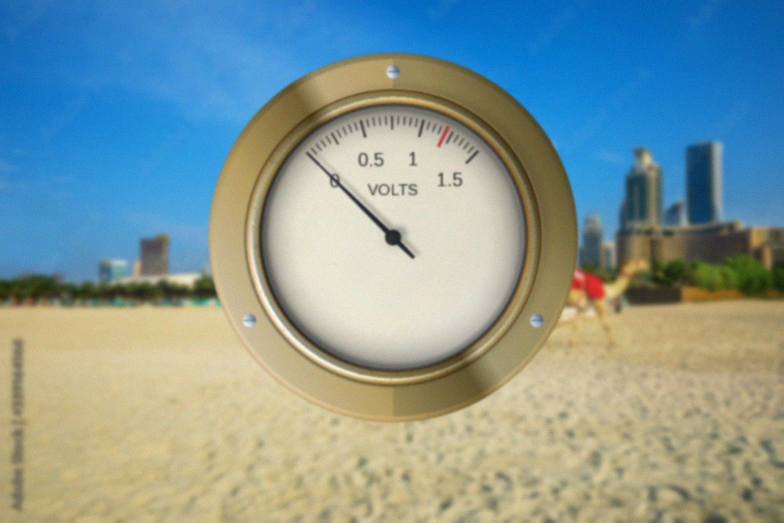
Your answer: **0** V
